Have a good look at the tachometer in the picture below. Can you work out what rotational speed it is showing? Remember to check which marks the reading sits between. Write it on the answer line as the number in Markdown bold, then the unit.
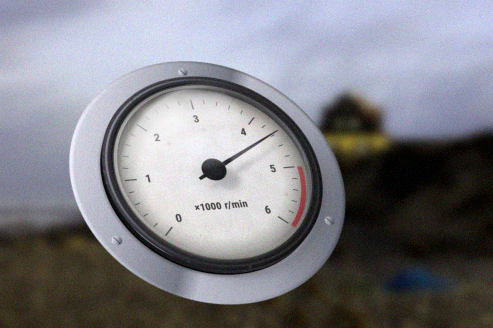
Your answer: **4400** rpm
